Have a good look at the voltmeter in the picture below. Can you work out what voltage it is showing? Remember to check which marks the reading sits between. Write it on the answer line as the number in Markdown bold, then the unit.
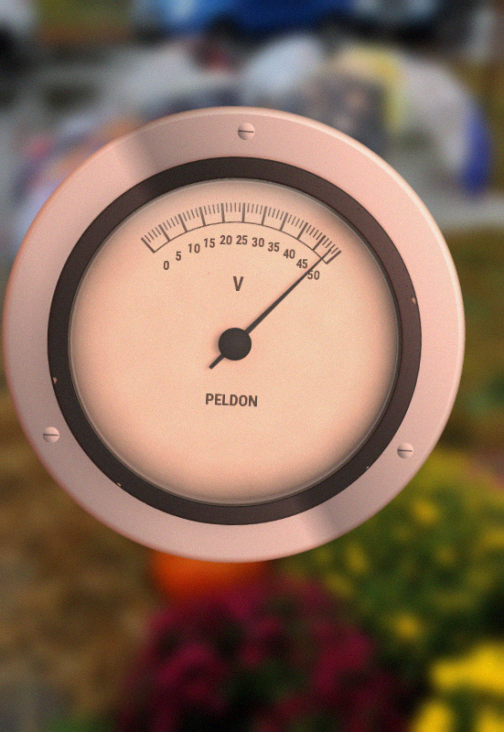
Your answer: **48** V
